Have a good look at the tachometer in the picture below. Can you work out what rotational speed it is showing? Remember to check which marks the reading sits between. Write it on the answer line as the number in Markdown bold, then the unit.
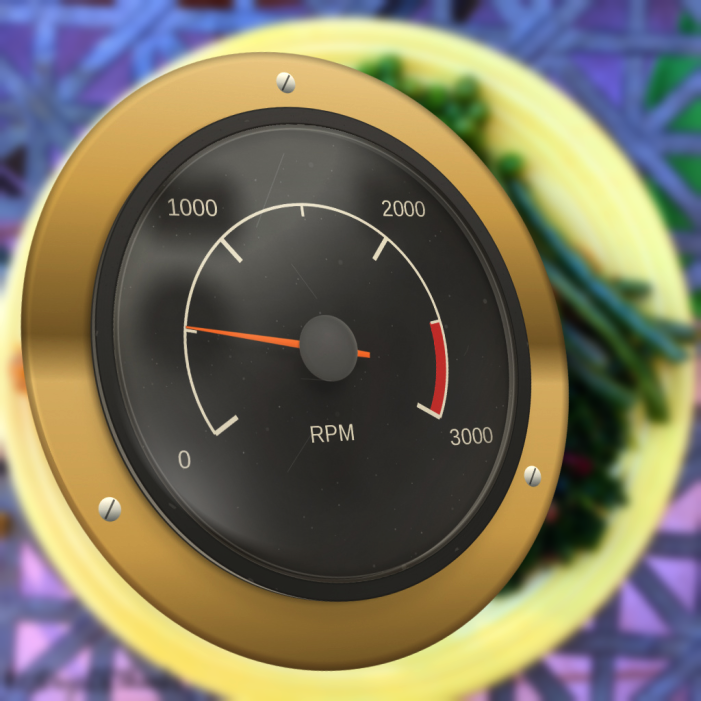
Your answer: **500** rpm
